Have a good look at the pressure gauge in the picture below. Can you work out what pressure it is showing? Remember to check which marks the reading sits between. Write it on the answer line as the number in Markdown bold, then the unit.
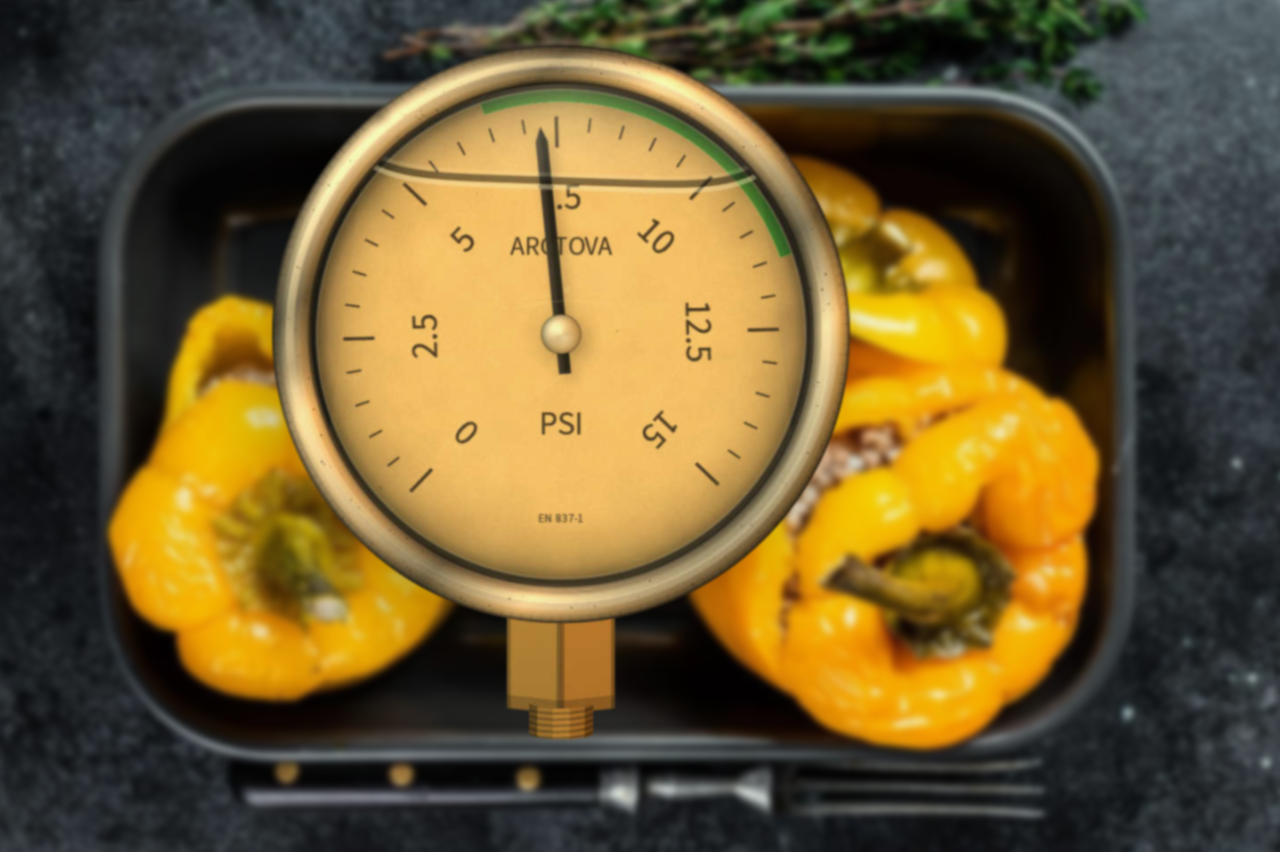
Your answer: **7.25** psi
